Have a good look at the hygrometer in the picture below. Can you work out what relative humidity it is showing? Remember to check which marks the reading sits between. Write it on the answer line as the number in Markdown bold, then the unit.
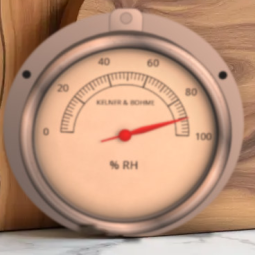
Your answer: **90** %
